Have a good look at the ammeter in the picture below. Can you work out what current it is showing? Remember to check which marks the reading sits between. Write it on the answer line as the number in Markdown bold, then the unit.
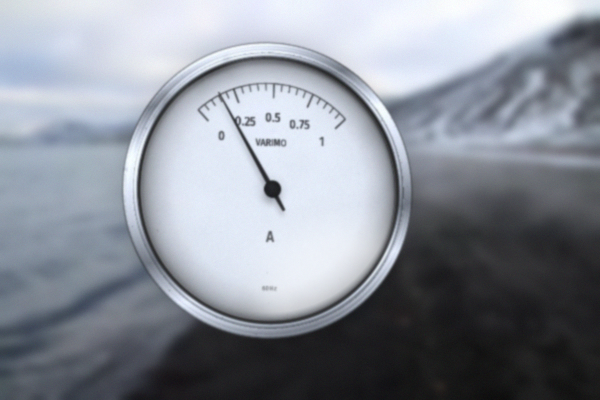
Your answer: **0.15** A
